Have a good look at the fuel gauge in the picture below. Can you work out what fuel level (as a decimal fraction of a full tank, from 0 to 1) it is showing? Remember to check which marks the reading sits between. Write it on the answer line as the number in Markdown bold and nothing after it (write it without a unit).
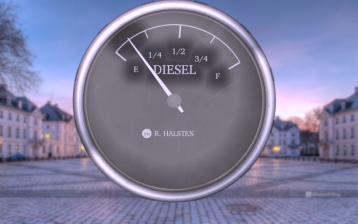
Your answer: **0.125**
